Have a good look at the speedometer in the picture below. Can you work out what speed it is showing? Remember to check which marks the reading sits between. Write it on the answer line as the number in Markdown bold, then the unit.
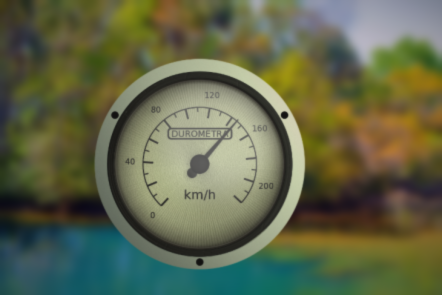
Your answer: **145** km/h
